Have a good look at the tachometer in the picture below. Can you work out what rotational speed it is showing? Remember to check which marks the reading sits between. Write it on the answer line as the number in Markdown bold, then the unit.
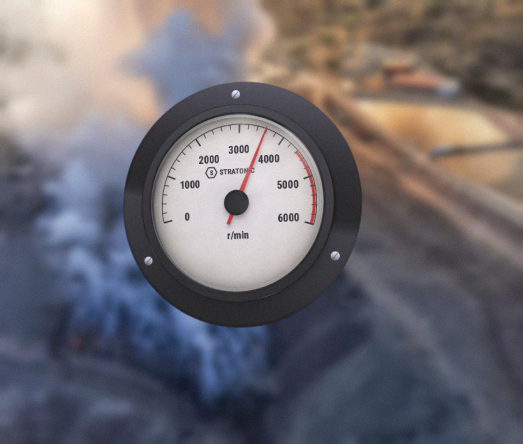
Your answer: **3600** rpm
